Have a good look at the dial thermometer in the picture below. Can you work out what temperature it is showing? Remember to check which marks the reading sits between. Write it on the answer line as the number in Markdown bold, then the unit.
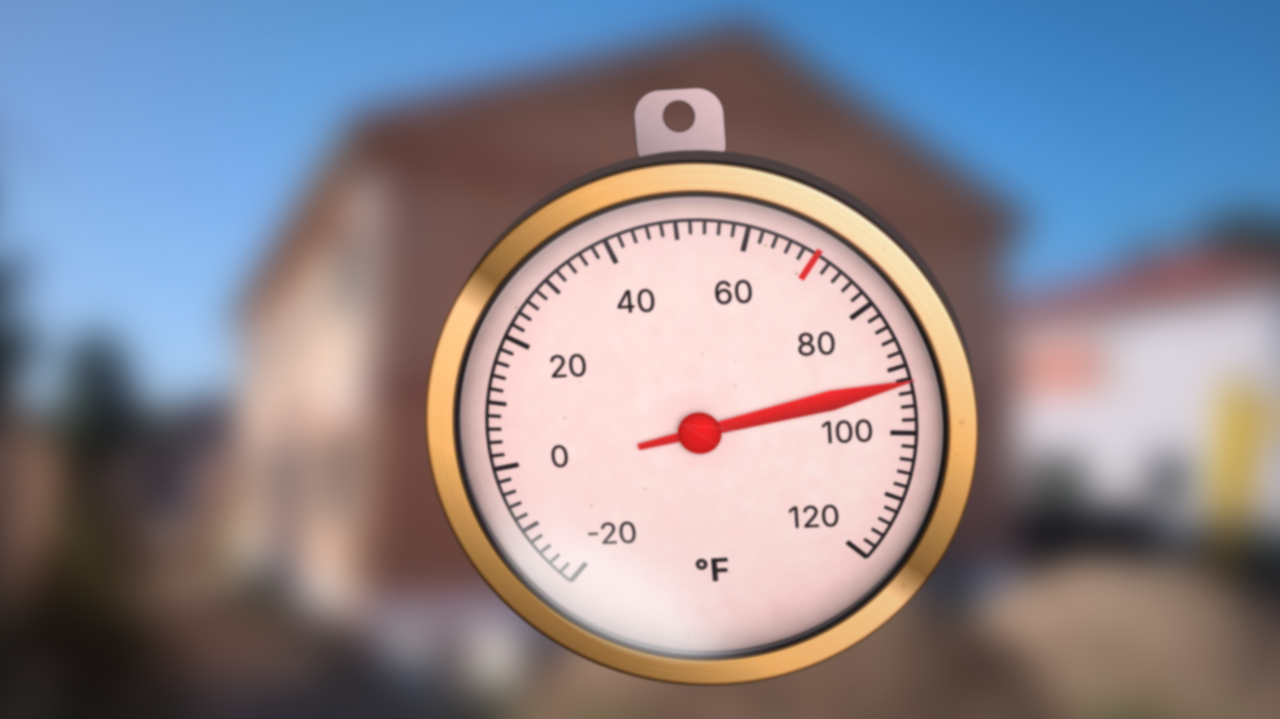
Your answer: **92** °F
